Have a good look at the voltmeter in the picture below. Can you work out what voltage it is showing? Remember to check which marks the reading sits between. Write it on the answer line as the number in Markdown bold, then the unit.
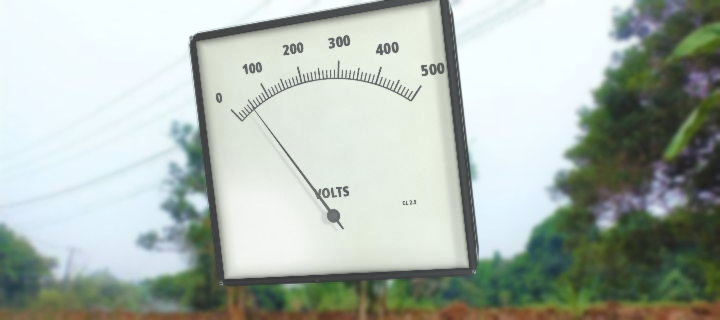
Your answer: **50** V
